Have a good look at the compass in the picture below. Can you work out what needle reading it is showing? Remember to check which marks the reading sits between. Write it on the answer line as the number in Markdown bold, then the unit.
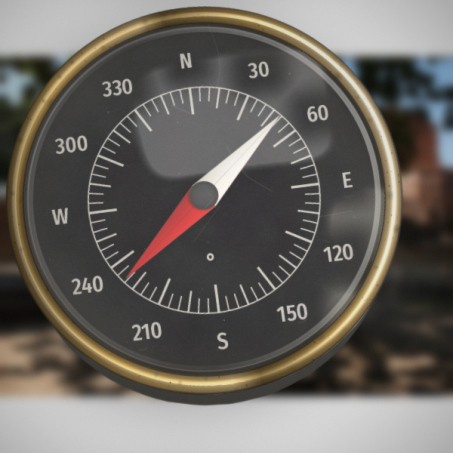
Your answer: **230** °
